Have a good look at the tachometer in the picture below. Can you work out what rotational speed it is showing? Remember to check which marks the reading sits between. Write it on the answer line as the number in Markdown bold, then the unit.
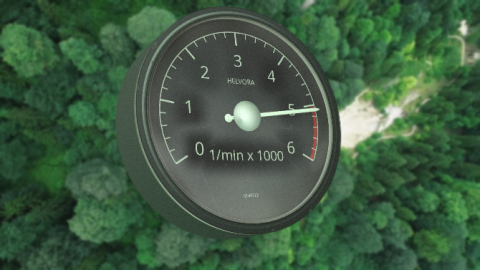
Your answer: **5100** rpm
